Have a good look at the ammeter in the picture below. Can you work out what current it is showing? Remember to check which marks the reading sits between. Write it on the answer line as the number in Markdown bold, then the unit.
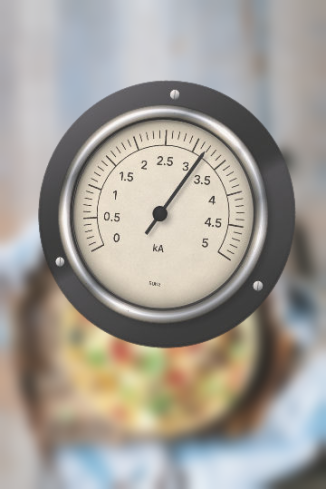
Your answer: **3.2** kA
